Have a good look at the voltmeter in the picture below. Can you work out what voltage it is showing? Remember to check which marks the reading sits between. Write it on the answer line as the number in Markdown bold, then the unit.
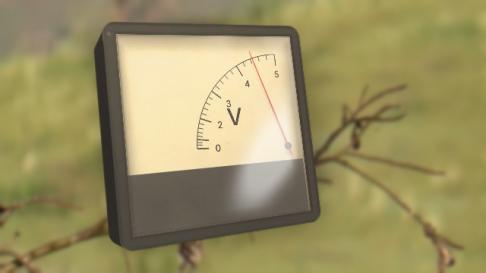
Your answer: **4.4** V
